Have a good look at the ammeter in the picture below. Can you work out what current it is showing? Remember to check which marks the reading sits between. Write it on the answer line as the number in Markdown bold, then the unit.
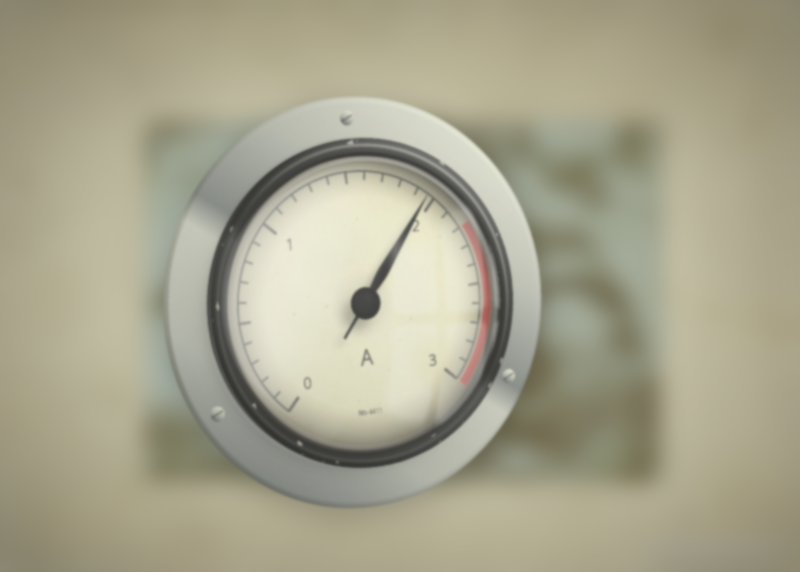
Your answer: **1.95** A
